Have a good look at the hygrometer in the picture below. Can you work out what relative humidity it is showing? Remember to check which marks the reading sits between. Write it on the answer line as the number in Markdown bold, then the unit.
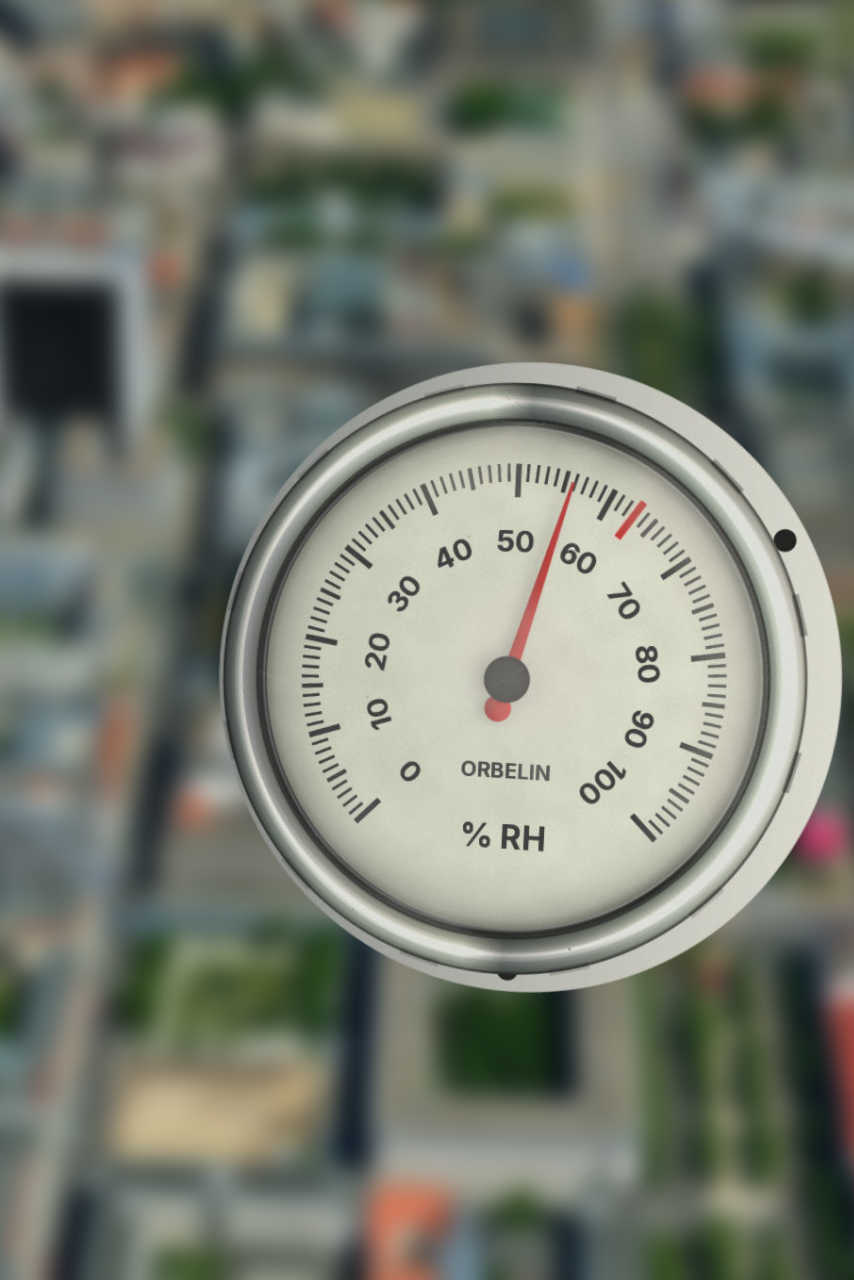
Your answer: **56** %
